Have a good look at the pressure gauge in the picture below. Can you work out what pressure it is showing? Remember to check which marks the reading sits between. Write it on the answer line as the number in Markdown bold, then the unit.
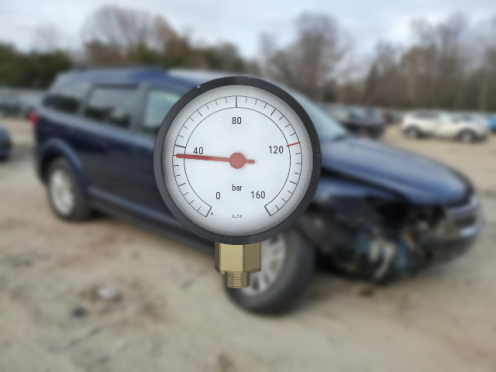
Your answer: **35** bar
